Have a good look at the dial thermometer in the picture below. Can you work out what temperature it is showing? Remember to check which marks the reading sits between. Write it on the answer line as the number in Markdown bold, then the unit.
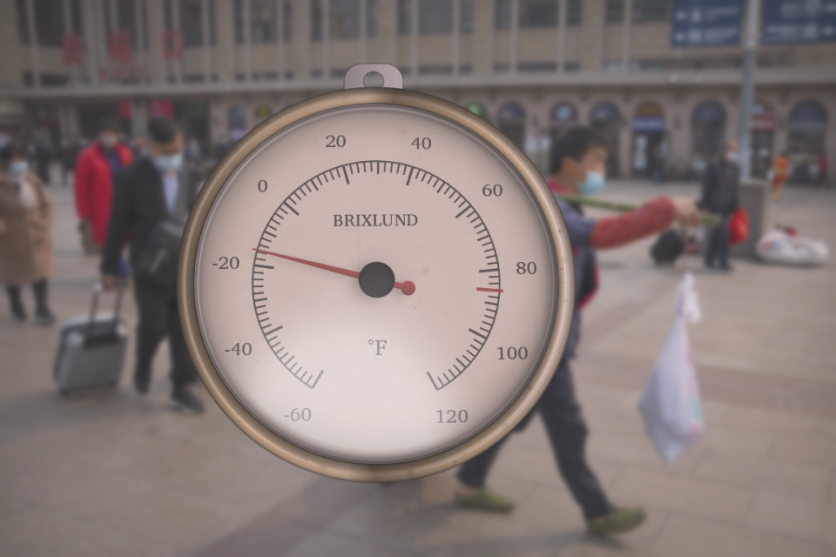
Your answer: **-16** °F
